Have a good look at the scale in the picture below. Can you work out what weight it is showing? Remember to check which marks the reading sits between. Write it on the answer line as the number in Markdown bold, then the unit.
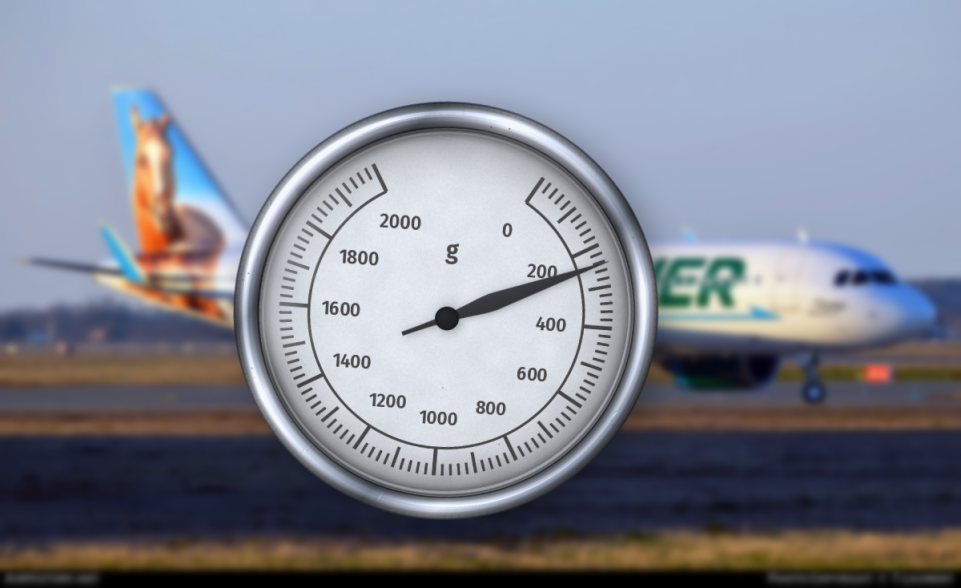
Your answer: **240** g
